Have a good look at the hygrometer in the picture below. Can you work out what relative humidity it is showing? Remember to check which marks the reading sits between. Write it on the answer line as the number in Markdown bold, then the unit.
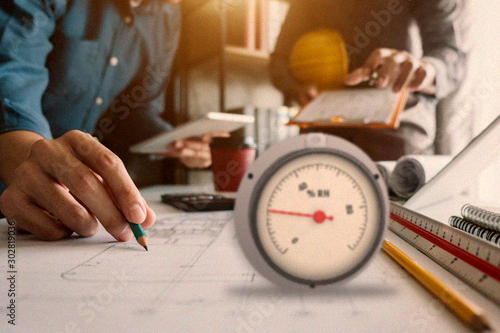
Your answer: **20** %
